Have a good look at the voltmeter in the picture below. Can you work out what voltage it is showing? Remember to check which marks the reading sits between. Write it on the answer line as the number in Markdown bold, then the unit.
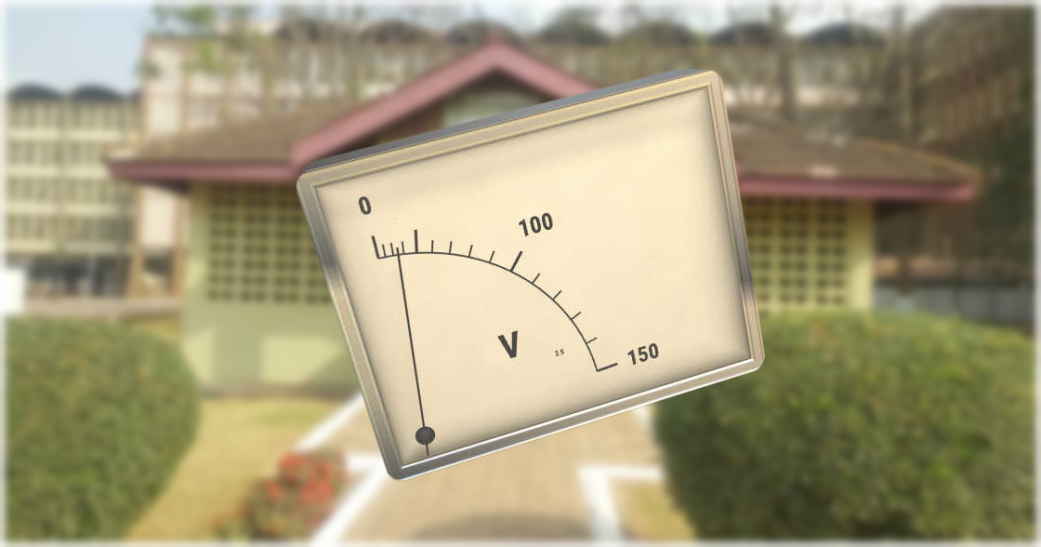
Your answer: **35** V
